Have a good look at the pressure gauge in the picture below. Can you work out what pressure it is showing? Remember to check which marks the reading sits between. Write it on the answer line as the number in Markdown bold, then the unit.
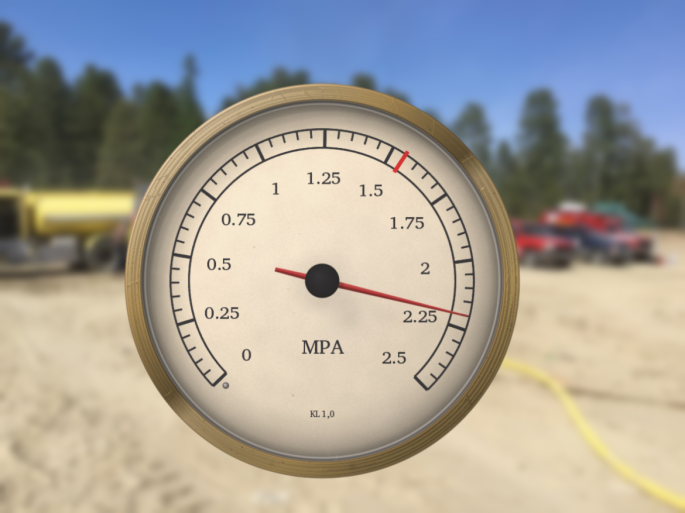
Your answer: **2.2** MPa
